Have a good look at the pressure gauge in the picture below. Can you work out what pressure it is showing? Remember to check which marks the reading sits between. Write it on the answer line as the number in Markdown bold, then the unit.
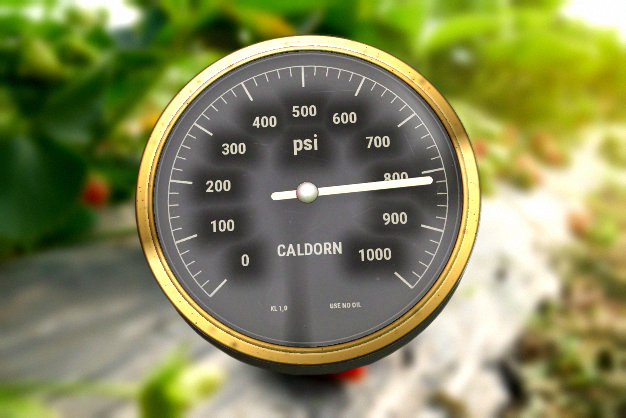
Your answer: **820** psi
